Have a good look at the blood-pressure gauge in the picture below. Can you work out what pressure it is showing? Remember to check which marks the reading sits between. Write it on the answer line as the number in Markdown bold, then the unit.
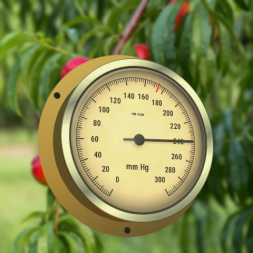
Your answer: **240** mmHg
